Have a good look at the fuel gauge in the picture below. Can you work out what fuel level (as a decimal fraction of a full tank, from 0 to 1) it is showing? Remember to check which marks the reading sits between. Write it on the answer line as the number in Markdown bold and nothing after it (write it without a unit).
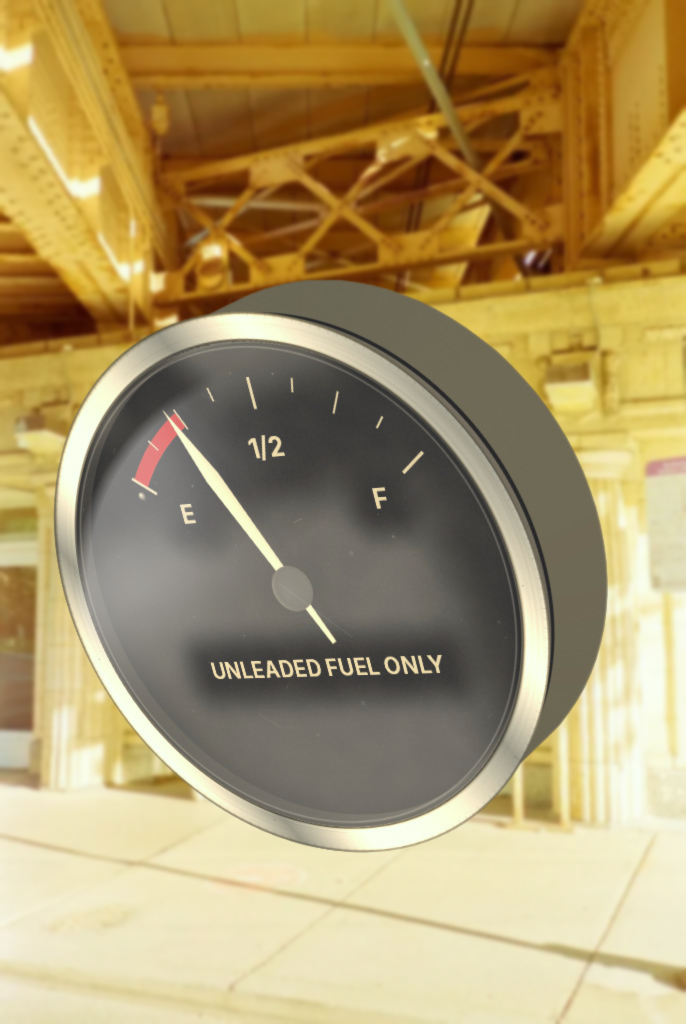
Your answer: **0.25**
